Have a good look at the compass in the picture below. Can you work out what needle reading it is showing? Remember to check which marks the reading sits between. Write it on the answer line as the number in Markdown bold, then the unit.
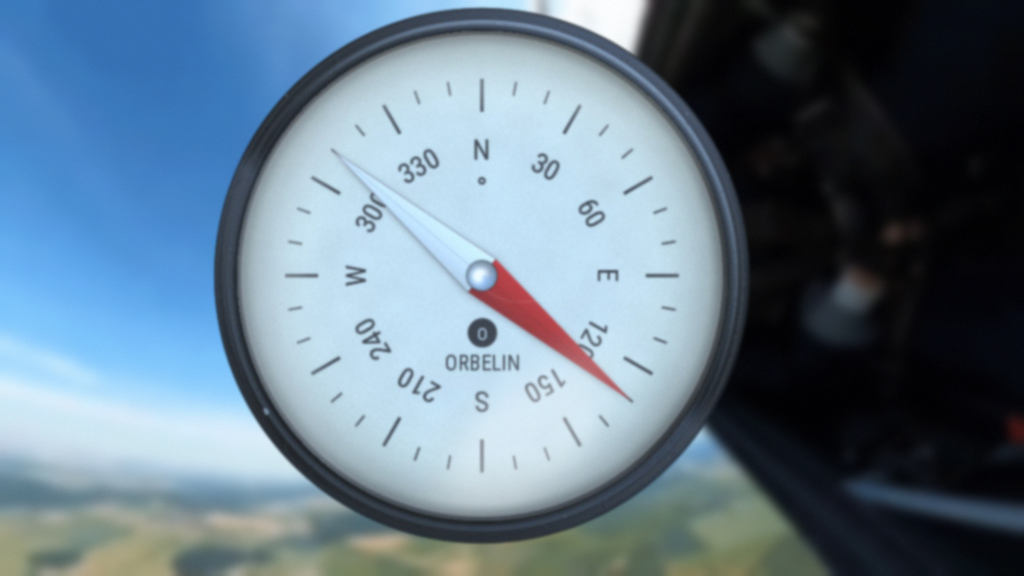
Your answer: **130** °
